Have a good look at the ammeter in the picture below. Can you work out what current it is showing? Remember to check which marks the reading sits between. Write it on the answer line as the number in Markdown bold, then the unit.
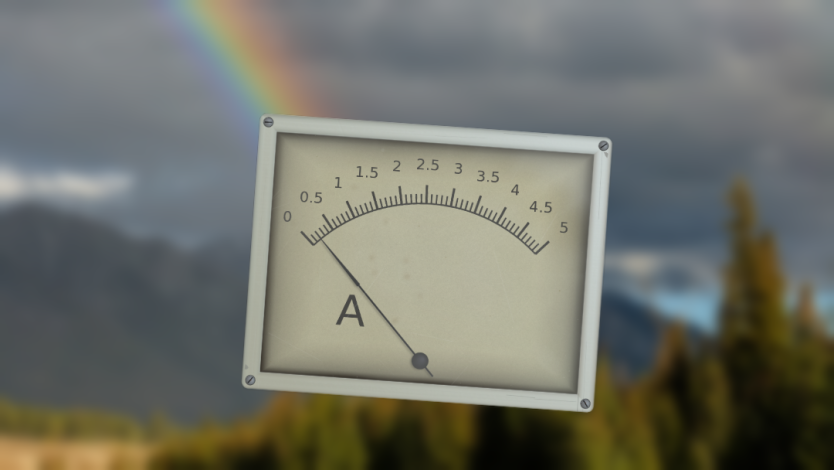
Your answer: **0.2** A
